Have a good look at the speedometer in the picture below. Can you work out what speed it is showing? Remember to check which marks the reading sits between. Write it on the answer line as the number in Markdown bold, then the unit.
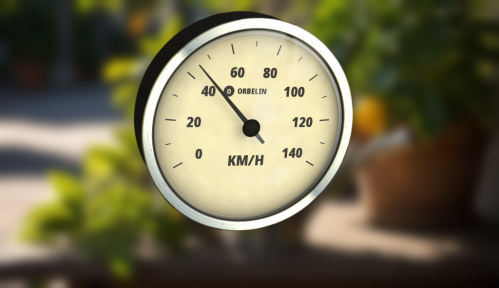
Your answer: **45** km/h
